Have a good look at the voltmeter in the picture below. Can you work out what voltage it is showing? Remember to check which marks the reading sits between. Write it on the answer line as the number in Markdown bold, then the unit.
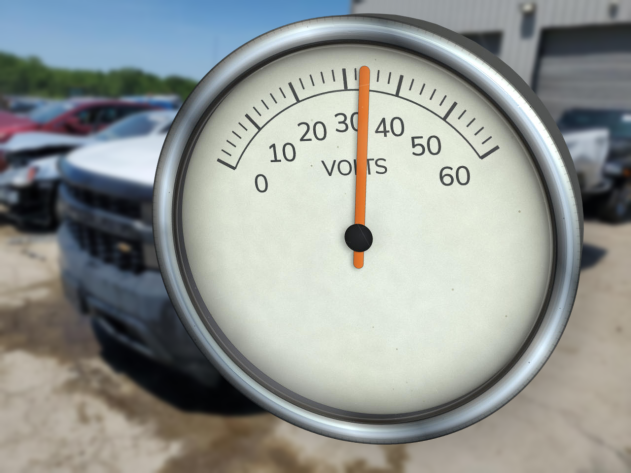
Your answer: **34** V
